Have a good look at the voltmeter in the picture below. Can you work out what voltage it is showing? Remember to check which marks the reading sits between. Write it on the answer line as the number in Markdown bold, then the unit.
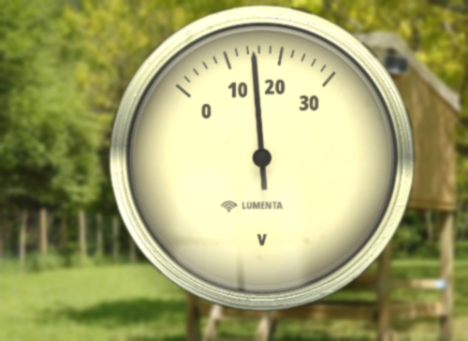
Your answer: **15** V
